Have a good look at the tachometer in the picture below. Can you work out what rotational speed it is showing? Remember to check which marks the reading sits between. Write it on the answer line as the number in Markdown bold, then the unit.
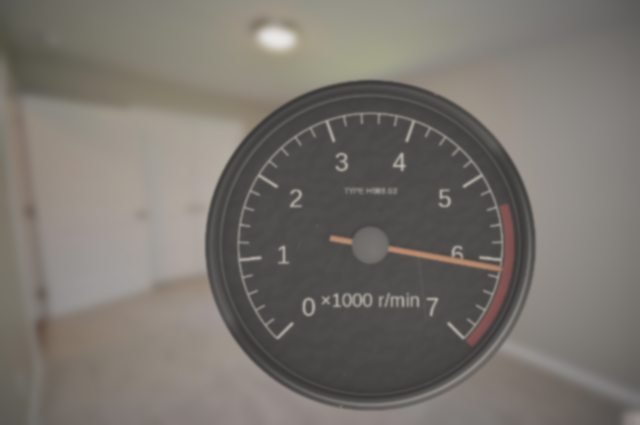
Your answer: **6100** rpm
